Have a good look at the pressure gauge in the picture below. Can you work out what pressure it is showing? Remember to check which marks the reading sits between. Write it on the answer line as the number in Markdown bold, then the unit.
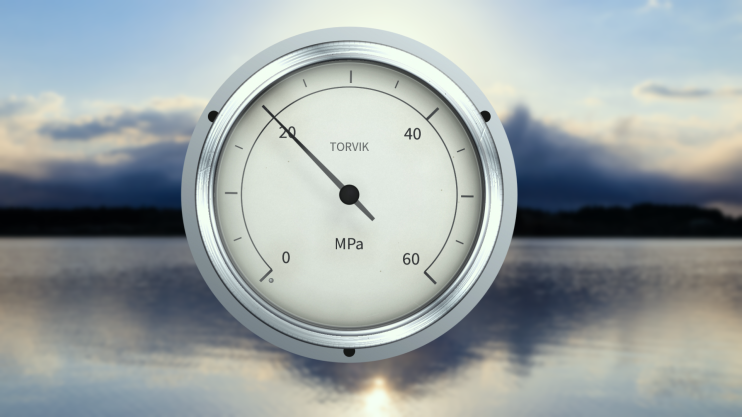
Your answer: **20** MPa
